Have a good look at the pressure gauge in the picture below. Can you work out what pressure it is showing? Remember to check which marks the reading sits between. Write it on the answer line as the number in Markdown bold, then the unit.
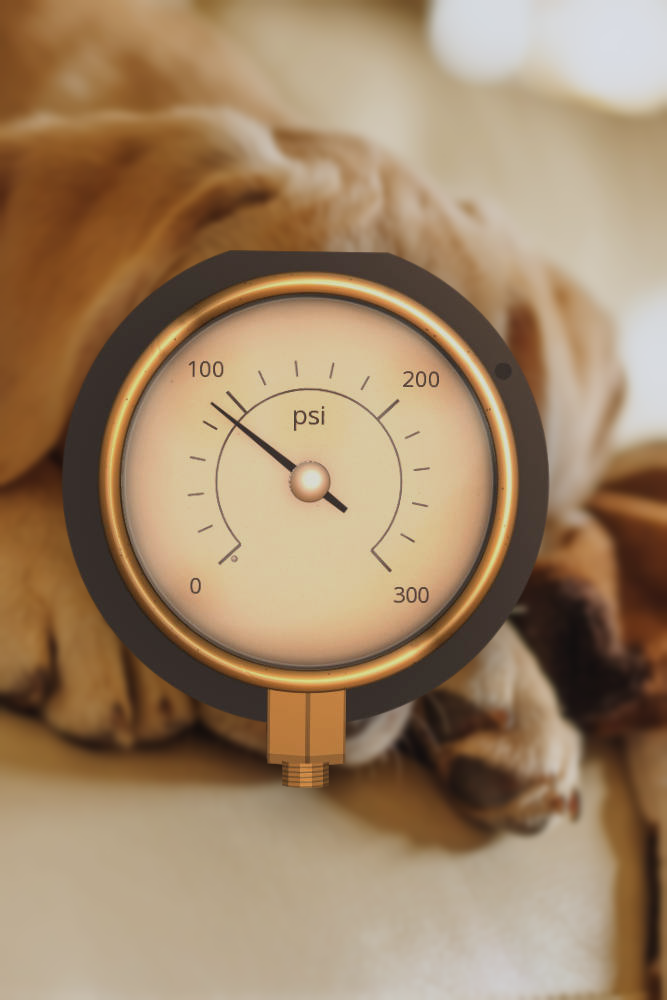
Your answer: **90** psi
